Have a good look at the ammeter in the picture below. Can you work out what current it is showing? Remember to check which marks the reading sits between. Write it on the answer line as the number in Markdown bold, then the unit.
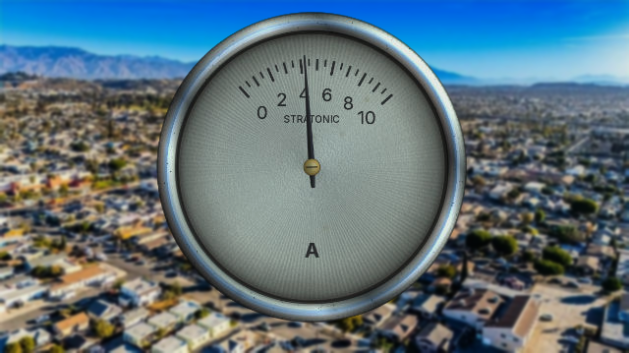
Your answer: **4.25** A
